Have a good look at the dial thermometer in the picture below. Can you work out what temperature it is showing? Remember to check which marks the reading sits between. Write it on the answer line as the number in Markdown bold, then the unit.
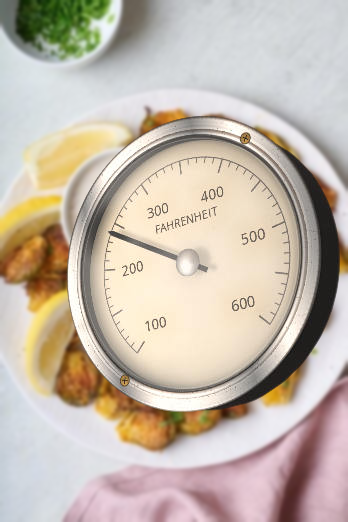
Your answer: **240** °F
